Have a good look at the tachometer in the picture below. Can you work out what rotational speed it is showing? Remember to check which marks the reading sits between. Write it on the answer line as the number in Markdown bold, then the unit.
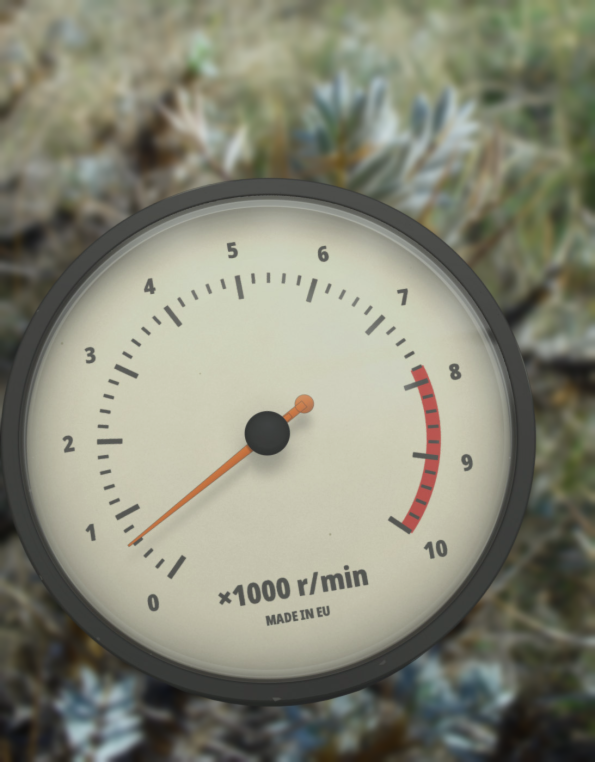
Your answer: **600** rpm
